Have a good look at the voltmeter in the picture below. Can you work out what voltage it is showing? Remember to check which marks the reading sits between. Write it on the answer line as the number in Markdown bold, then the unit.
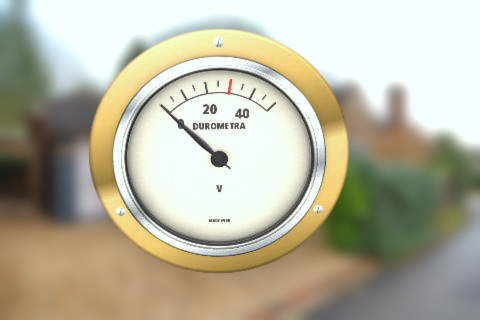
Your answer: **0** V
